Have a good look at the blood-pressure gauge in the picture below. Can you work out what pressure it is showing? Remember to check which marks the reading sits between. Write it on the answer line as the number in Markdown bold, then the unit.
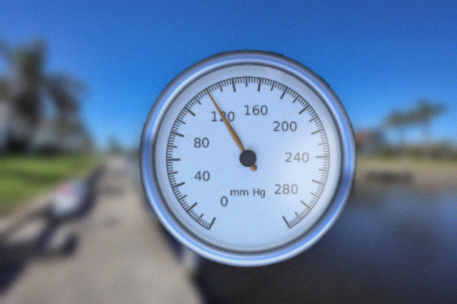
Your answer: **120** mmHg
